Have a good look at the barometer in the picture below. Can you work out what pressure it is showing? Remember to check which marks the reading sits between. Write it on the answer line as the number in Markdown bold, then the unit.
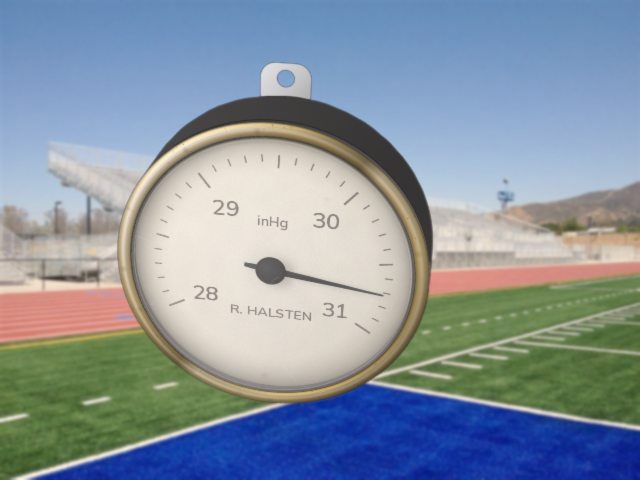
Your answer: **30.7** inHg
